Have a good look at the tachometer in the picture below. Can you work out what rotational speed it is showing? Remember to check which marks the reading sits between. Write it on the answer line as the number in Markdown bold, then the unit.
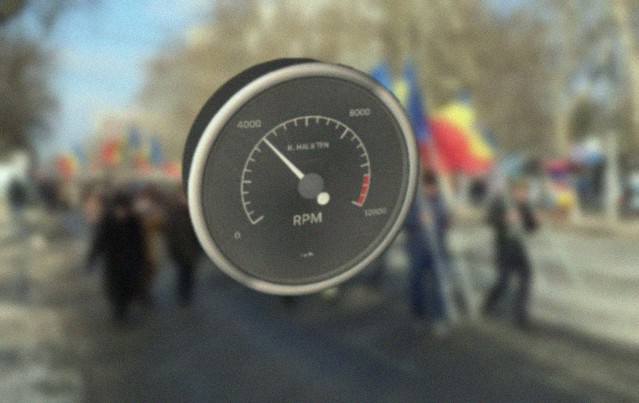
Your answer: **4000** rpm
